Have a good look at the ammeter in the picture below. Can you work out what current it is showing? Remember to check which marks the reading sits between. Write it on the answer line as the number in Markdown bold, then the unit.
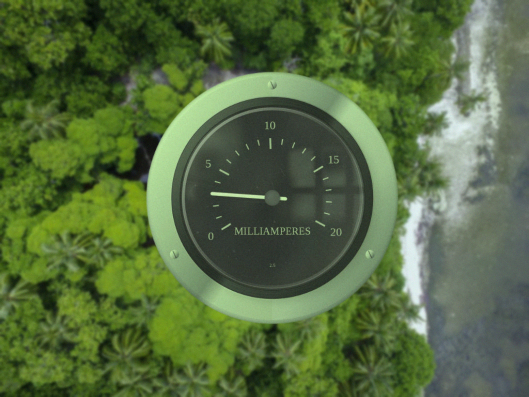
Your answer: **3** mA
